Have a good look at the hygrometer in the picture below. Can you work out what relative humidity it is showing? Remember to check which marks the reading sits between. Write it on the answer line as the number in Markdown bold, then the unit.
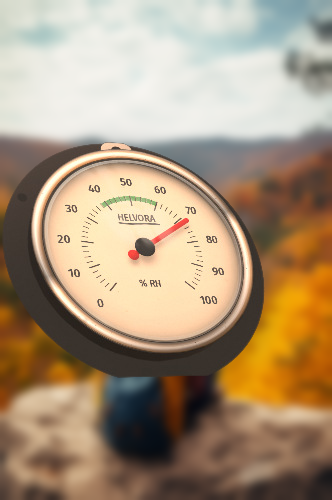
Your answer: **72** %
